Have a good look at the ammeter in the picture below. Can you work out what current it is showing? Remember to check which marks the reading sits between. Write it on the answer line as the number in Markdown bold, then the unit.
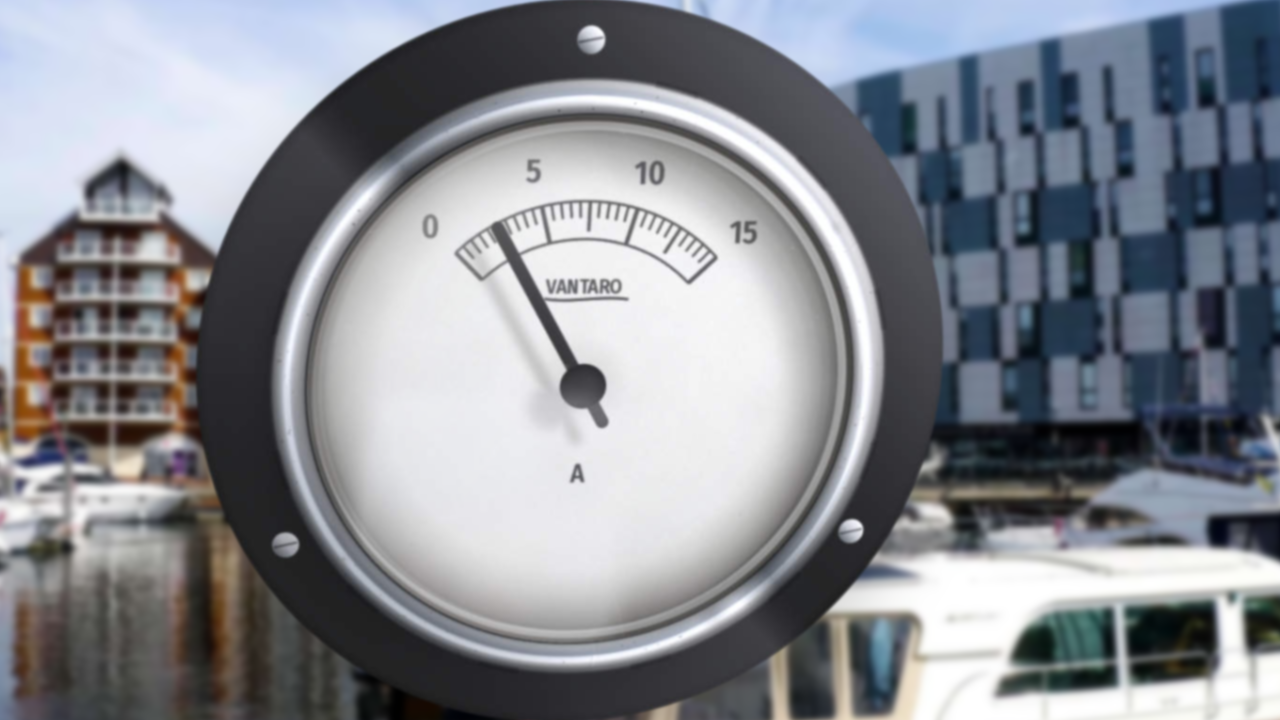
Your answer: **2.5** A
